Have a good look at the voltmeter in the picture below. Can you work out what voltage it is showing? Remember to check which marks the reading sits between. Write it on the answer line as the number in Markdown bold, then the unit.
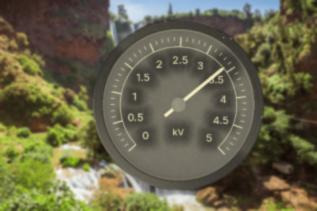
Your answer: **3.4** kV
